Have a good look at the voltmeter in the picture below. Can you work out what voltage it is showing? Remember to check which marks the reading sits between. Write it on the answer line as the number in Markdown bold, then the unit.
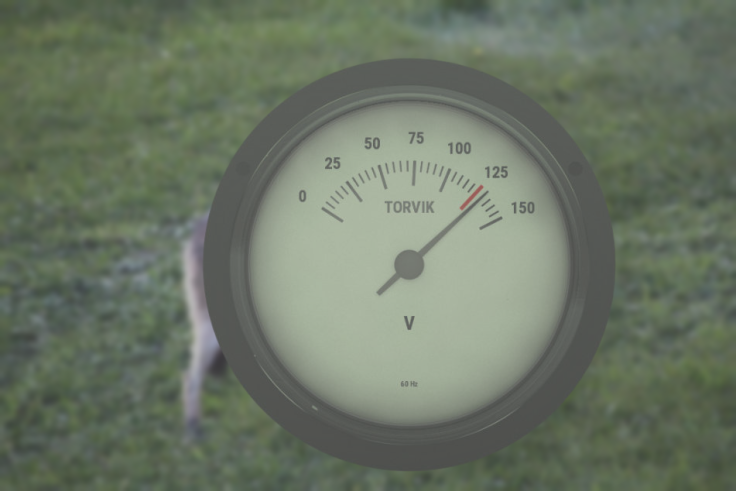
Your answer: **130** V
